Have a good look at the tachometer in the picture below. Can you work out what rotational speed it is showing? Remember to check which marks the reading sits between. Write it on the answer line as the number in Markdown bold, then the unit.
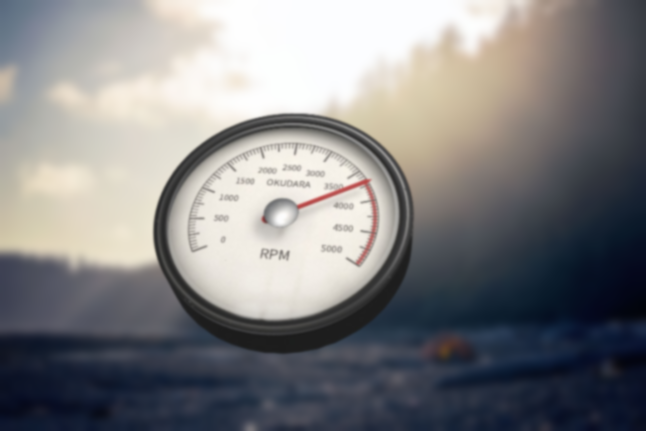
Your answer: **3750** rpm
